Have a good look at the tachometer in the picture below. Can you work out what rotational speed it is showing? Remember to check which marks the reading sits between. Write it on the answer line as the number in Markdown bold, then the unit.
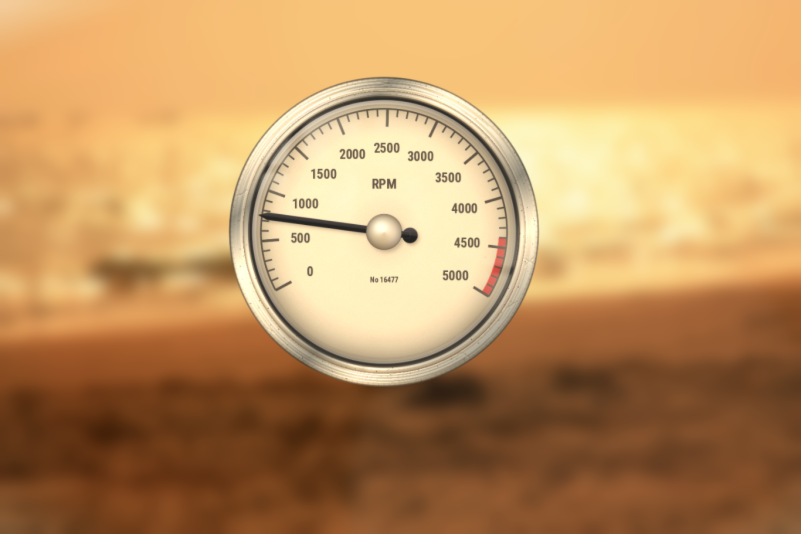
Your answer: **750** rpm
